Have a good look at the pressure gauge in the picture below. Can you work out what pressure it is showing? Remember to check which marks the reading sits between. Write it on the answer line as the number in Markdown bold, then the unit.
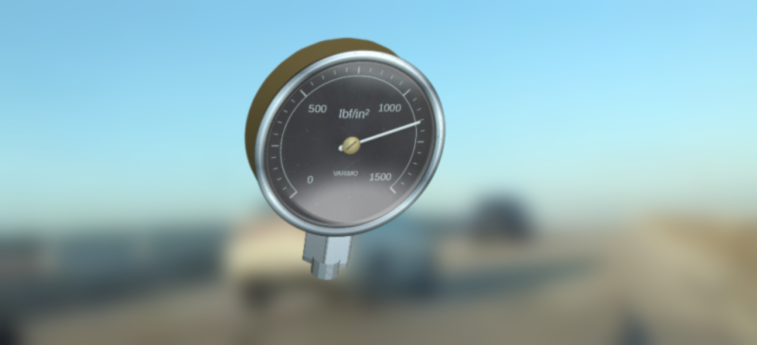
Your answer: **1150** psi
